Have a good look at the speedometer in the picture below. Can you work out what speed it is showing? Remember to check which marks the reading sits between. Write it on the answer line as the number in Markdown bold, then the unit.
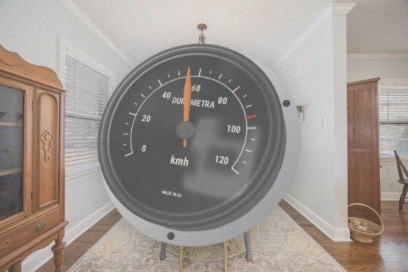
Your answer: **55** km/h
